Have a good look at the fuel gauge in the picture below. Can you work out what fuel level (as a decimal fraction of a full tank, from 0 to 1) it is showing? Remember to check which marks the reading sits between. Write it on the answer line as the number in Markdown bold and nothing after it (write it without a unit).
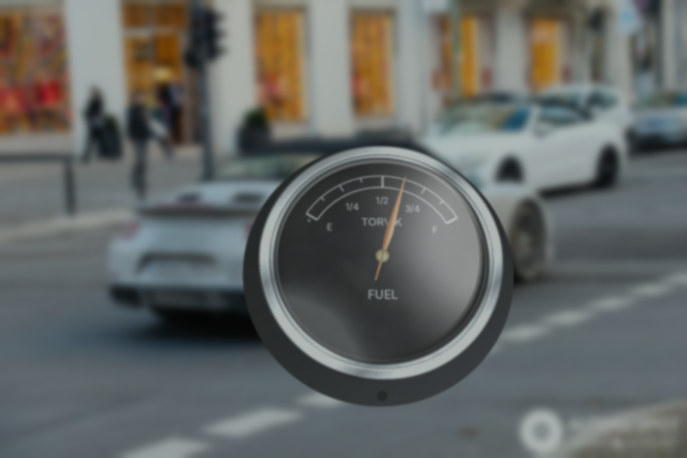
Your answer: **0.625**
